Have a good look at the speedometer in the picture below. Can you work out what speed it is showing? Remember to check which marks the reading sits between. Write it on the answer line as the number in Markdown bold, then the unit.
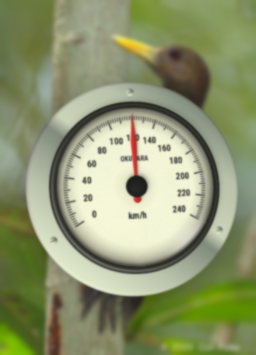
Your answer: **120** km/h
